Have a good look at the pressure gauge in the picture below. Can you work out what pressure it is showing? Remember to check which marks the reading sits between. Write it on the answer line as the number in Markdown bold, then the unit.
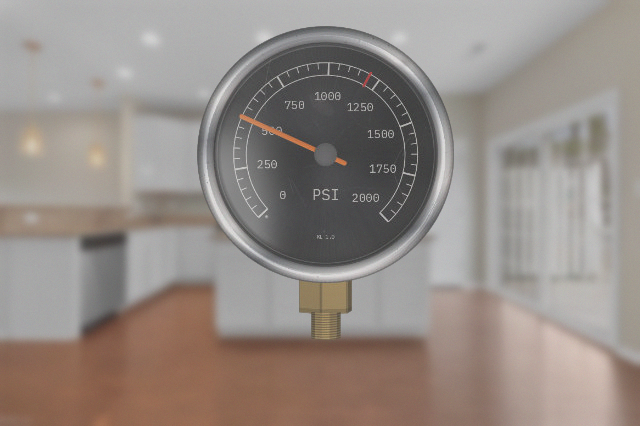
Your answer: **500** psi
